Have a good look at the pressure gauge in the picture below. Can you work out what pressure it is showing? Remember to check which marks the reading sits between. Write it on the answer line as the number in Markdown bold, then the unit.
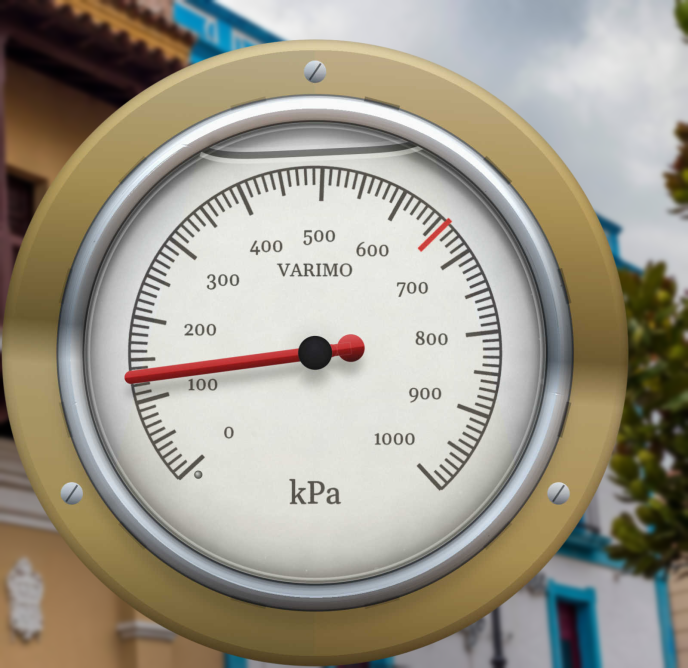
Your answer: **130** kPa
